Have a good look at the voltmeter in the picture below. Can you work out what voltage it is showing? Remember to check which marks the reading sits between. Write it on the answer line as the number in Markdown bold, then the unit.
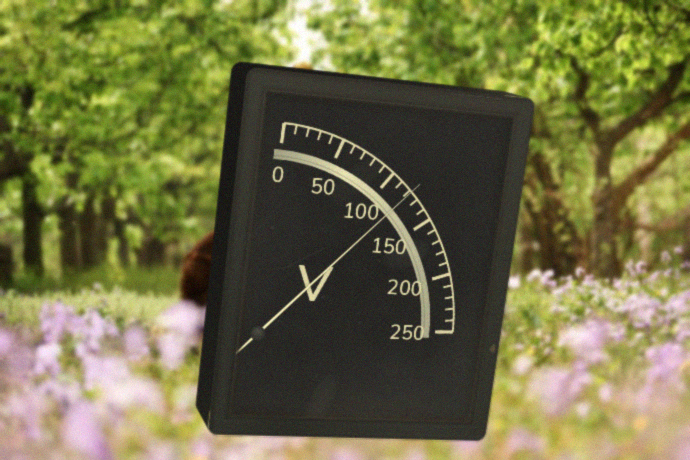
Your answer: **120** V
